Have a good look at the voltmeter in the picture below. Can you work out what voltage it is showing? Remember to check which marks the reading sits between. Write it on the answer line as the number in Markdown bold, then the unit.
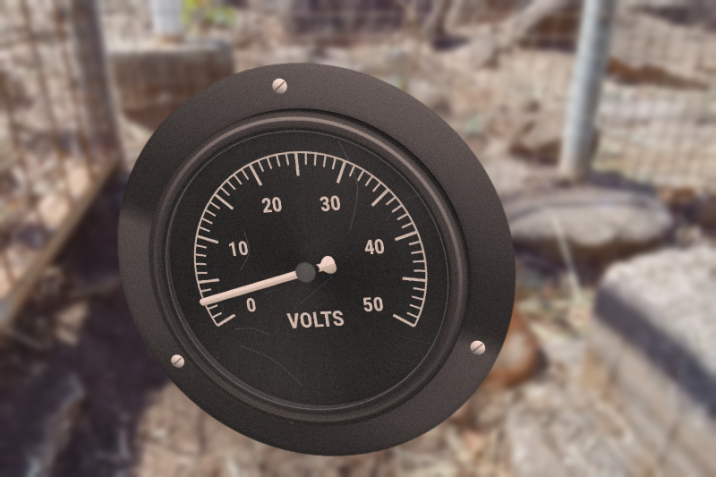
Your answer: **3** V
